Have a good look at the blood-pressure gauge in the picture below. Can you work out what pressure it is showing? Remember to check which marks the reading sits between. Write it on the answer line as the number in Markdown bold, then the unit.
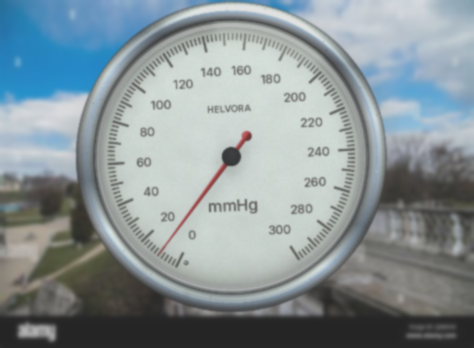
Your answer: **10** mmHg
